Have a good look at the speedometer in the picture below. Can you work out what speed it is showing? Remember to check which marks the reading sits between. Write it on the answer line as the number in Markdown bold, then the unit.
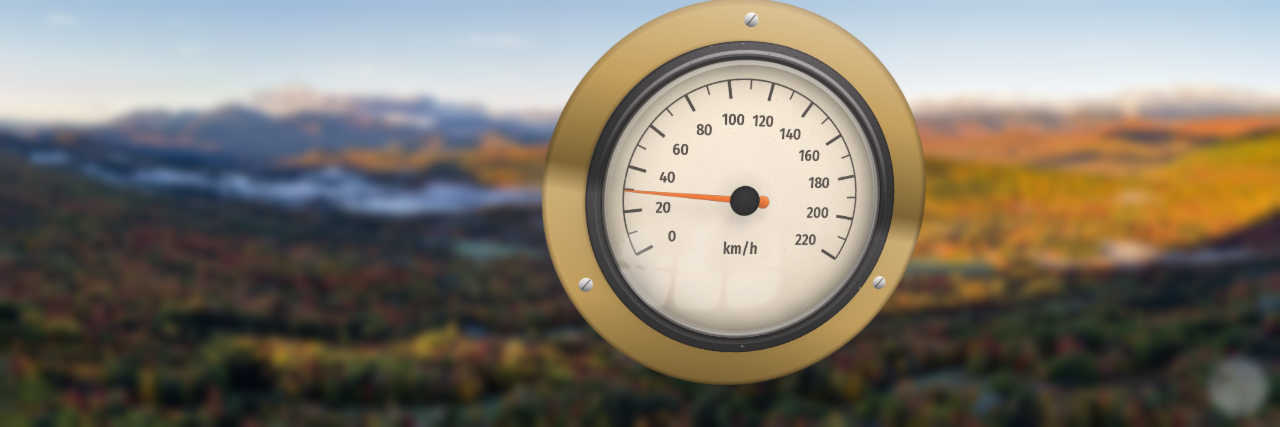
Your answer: **30** km/h
